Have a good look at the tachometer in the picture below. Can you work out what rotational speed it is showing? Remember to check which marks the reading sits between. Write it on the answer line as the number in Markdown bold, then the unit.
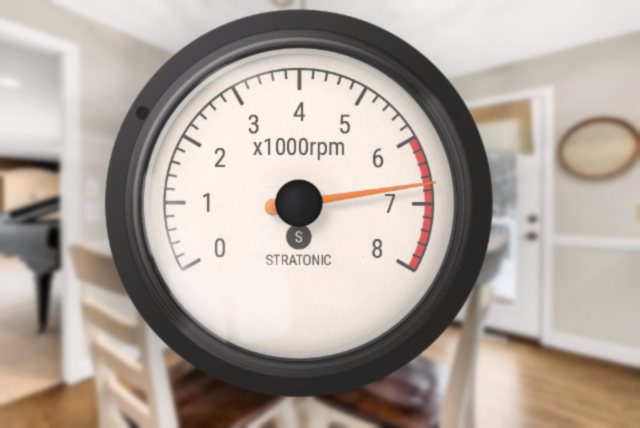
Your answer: **6700** rpm
